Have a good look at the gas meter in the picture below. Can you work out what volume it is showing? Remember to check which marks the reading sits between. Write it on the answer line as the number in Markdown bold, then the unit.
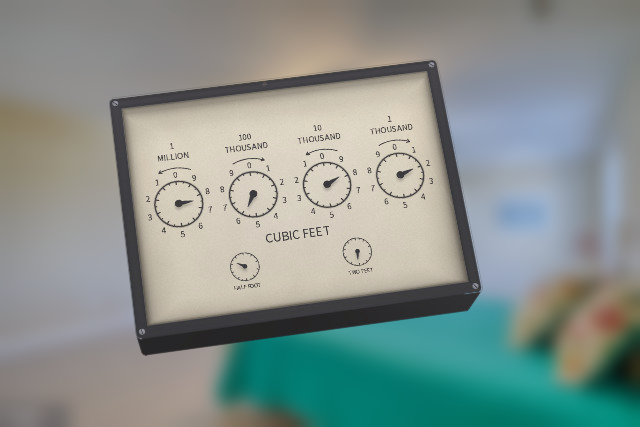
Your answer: **758200** ft³
